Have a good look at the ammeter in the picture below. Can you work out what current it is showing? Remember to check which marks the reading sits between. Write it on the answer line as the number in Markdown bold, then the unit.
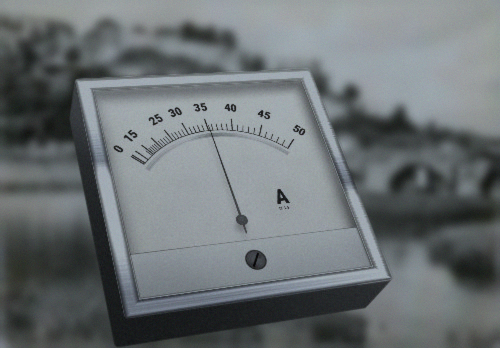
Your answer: **35** A
